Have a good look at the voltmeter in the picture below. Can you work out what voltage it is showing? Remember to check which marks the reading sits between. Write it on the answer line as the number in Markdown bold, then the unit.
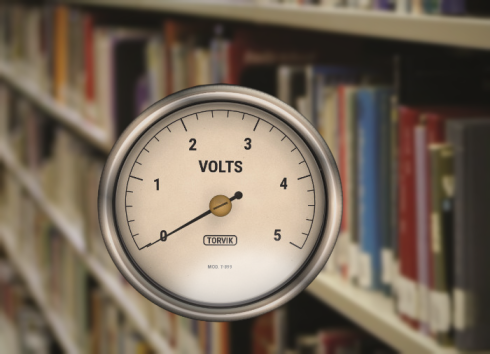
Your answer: **0** V
